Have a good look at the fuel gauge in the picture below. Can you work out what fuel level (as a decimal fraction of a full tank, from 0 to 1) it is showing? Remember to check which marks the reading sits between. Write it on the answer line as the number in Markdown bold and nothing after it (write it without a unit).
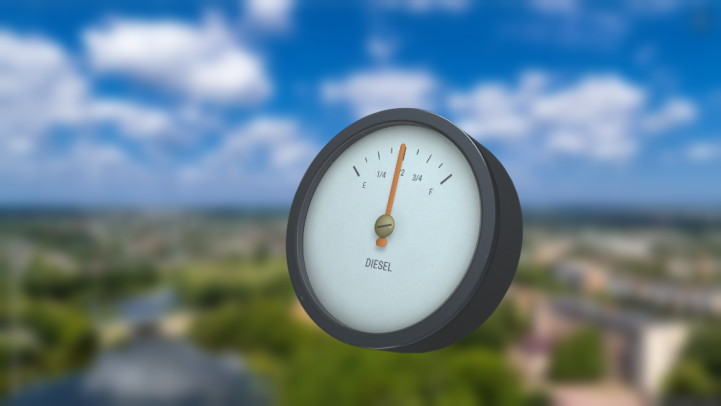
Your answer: **0.5**
